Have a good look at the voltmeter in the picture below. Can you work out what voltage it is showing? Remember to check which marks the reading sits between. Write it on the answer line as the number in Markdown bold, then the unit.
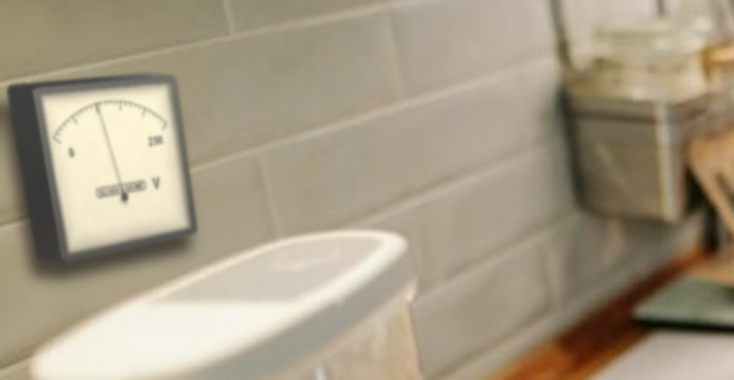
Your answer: **100** V
